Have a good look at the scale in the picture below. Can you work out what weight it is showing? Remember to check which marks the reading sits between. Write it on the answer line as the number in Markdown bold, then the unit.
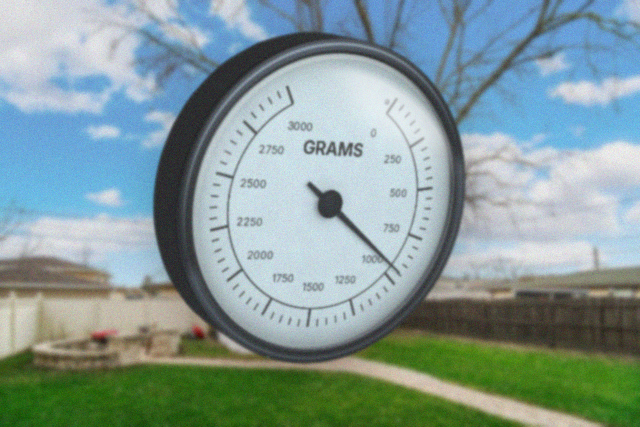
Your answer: **950** g
